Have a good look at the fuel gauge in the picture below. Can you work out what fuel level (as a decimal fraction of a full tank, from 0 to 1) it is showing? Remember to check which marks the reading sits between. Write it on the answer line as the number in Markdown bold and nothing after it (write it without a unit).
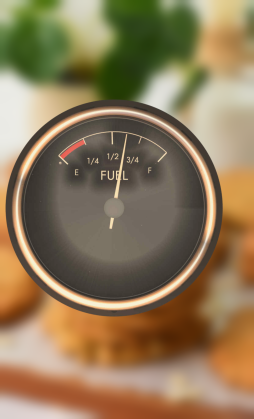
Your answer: **0.625**
